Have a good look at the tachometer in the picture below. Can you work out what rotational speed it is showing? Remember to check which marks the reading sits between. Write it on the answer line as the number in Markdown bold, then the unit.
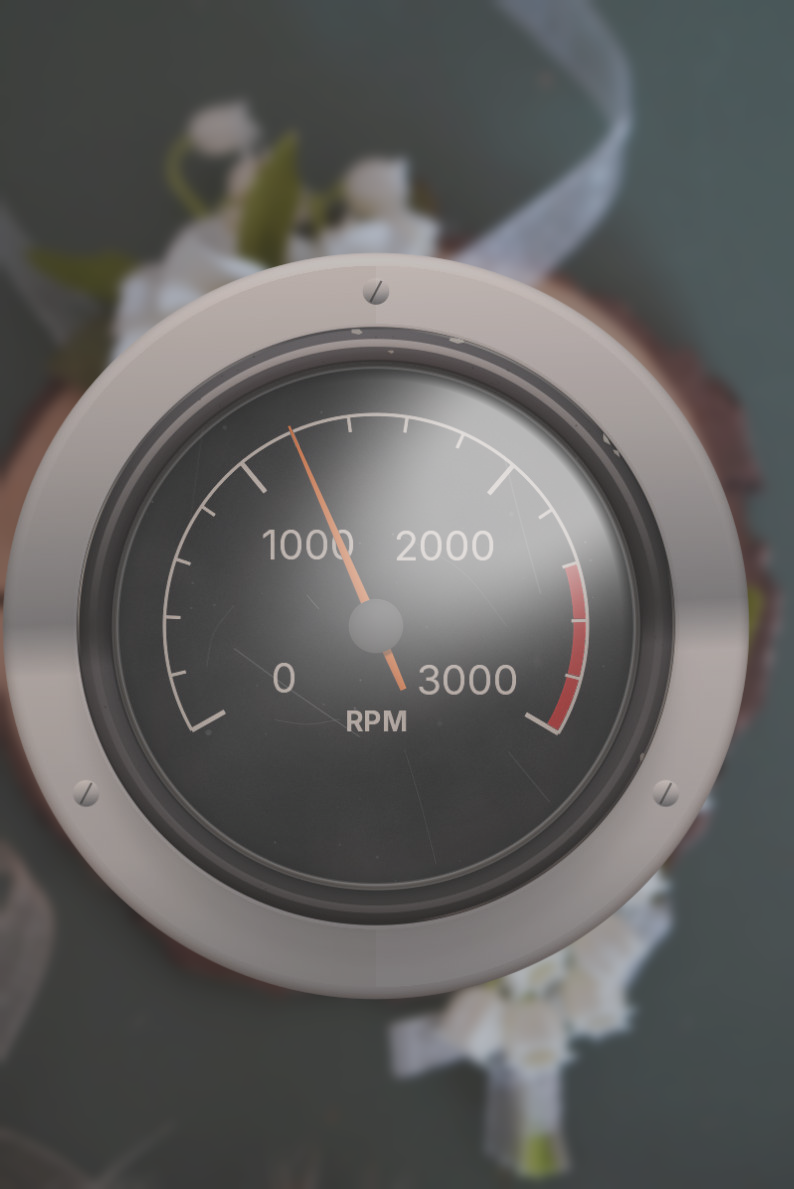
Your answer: **1200** rpm
